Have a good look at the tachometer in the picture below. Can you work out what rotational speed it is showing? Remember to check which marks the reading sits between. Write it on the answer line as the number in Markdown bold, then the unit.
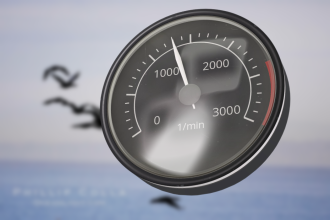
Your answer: **1300** rpm
